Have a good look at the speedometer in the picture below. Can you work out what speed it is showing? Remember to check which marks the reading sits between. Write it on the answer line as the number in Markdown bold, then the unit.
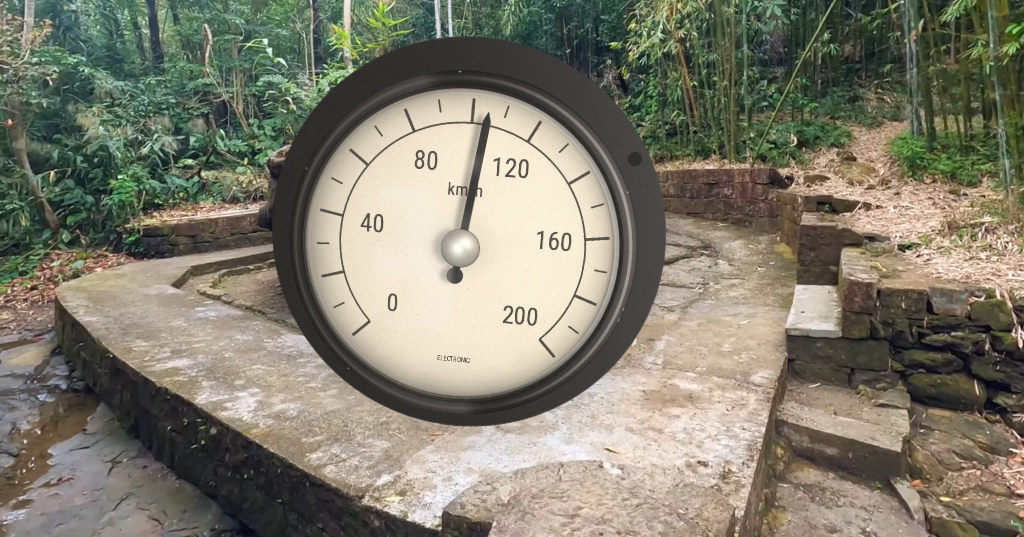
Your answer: **105** km/h
